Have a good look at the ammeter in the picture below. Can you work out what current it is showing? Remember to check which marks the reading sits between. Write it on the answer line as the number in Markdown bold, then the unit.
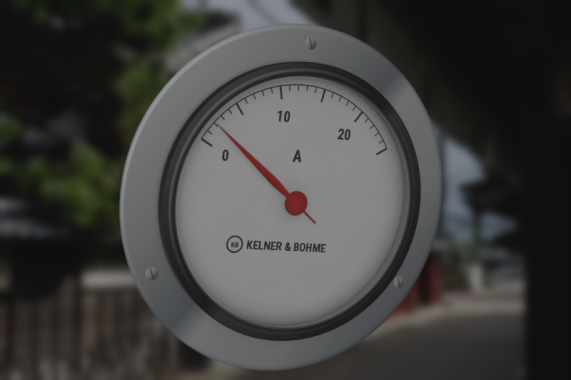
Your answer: **2** A
